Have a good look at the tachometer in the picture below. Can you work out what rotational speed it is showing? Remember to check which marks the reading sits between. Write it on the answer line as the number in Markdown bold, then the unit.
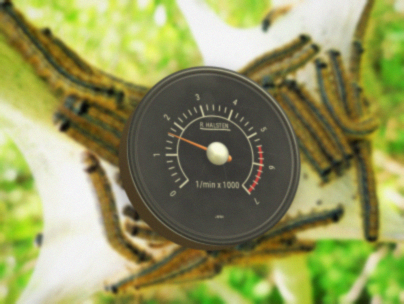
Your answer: **1600** rpm
